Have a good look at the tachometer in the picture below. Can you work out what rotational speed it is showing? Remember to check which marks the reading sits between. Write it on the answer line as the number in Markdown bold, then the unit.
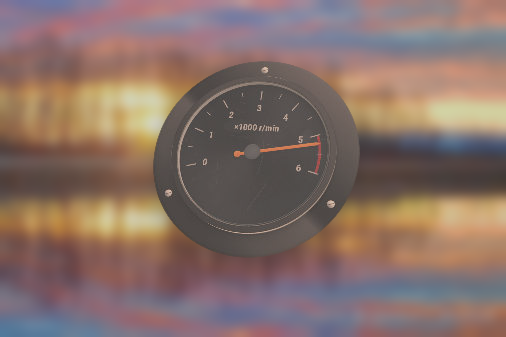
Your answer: **5250** rpm
